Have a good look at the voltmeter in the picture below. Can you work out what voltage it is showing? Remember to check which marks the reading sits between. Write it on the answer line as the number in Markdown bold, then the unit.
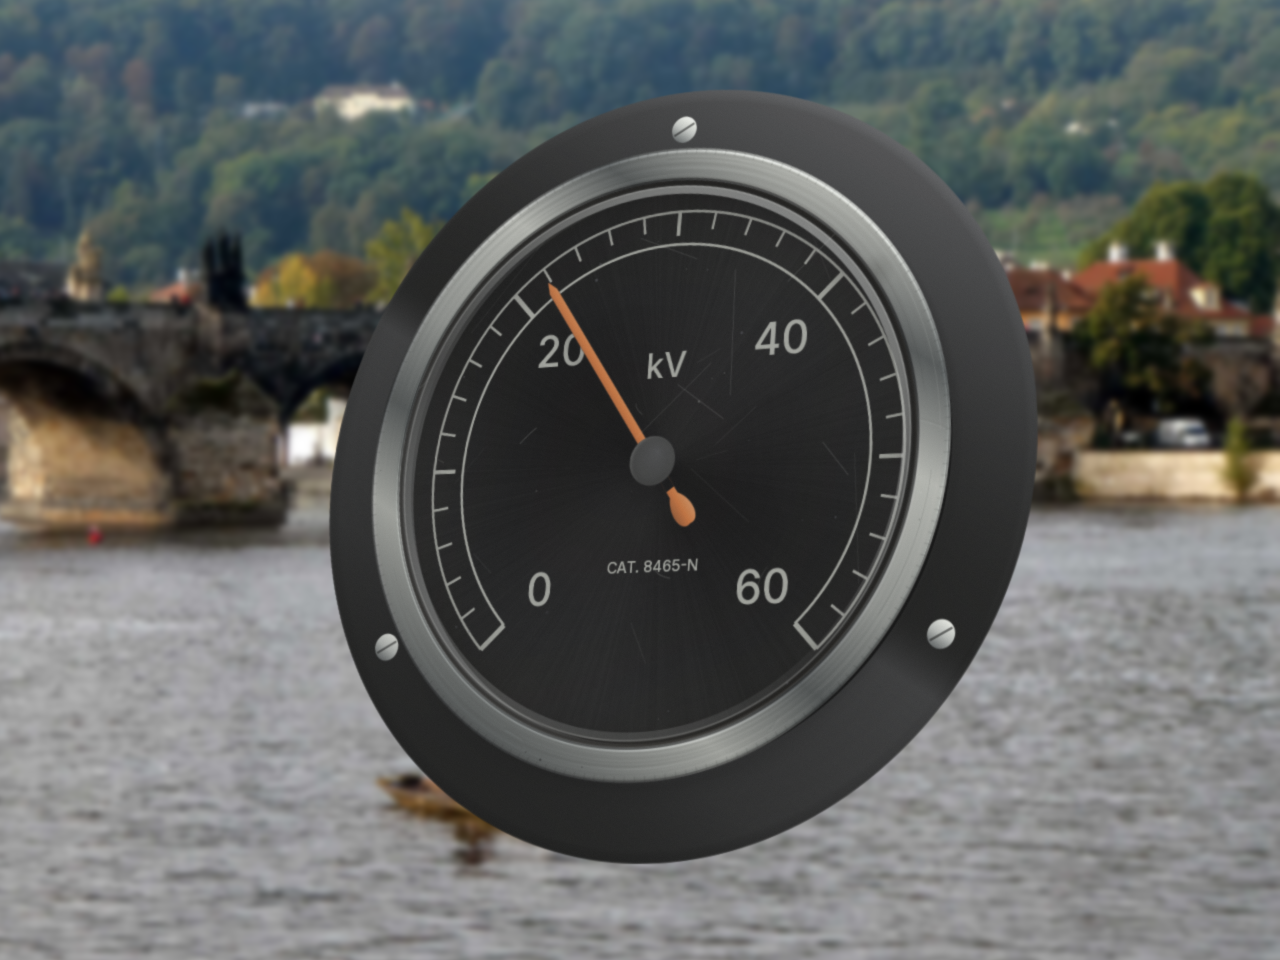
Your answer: **22** kV
